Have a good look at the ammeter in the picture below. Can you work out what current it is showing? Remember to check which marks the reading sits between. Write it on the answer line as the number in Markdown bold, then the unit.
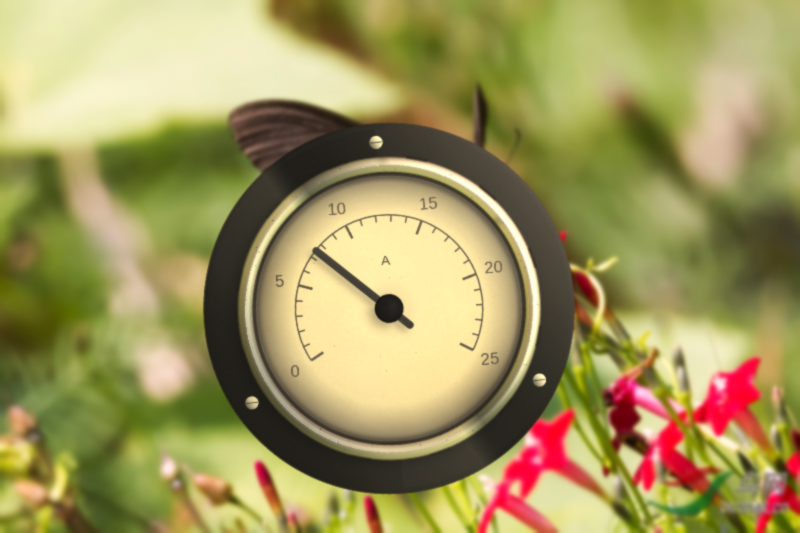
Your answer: **7.5** A
